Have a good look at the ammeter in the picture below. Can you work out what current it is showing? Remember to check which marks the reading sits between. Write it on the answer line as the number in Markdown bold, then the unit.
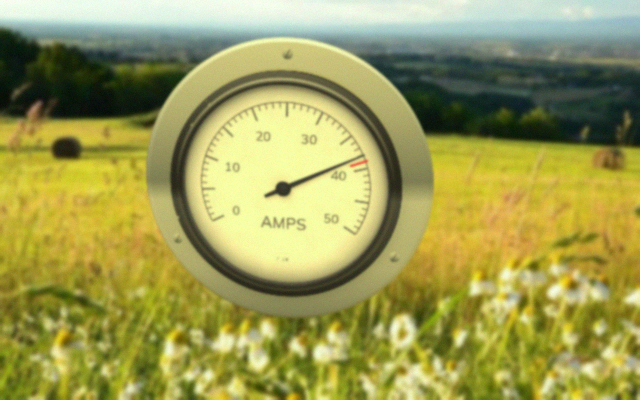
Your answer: **38** A
